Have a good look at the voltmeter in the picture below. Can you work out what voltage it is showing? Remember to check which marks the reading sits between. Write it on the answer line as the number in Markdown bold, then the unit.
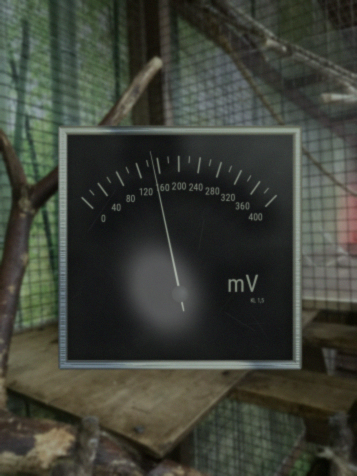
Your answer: **150** mV
